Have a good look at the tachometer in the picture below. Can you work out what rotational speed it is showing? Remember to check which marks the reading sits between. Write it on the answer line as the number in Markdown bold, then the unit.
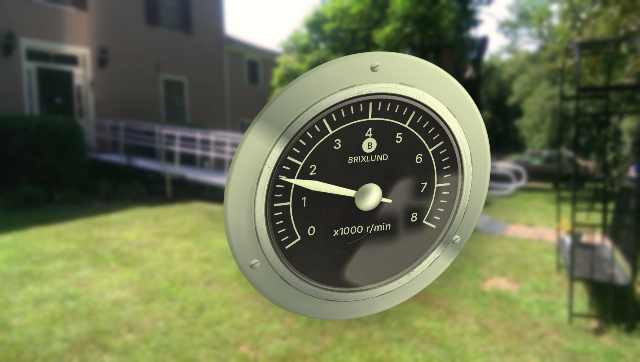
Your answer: **1600** rpm
